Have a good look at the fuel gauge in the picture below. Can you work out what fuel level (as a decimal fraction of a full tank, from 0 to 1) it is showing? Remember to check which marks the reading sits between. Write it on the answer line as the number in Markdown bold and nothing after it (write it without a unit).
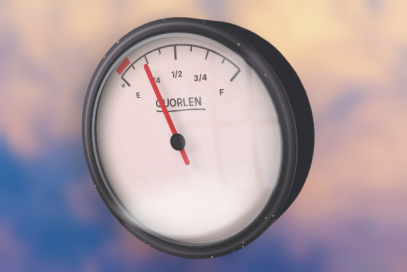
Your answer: **0.25**
